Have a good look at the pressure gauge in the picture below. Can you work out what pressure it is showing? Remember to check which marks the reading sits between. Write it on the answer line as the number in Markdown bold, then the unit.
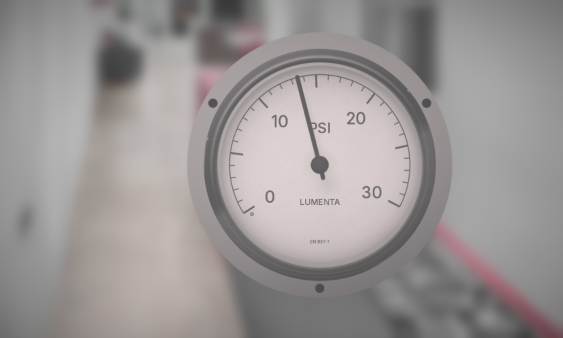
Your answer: **13.5** psi
